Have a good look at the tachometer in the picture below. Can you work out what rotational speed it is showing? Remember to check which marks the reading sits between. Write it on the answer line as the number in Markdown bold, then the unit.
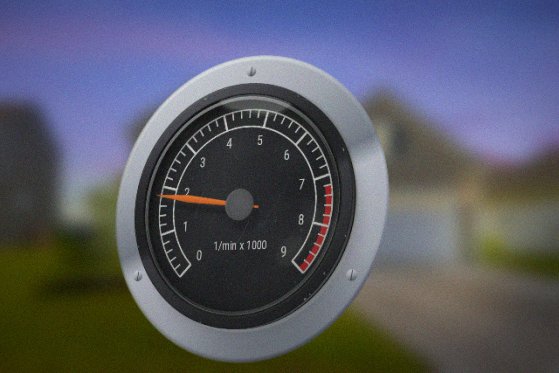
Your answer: **1800** rpm
